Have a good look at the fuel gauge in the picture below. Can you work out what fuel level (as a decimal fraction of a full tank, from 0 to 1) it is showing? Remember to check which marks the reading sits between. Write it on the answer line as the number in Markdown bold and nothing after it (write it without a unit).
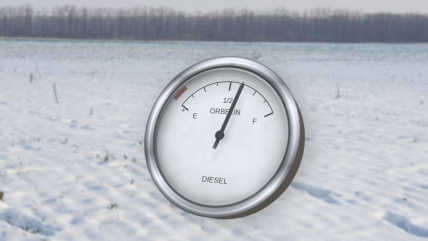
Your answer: **0.625**
